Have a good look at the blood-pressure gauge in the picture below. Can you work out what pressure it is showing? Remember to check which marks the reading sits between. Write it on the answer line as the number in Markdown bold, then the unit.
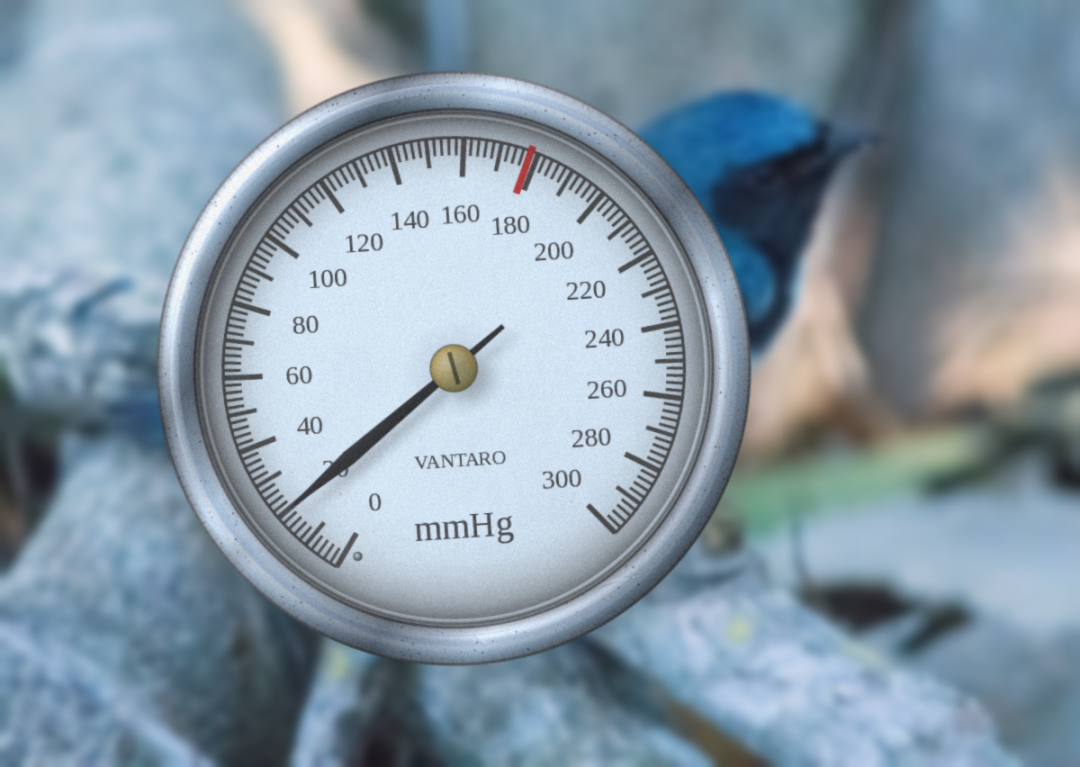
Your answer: **20** mmHg
